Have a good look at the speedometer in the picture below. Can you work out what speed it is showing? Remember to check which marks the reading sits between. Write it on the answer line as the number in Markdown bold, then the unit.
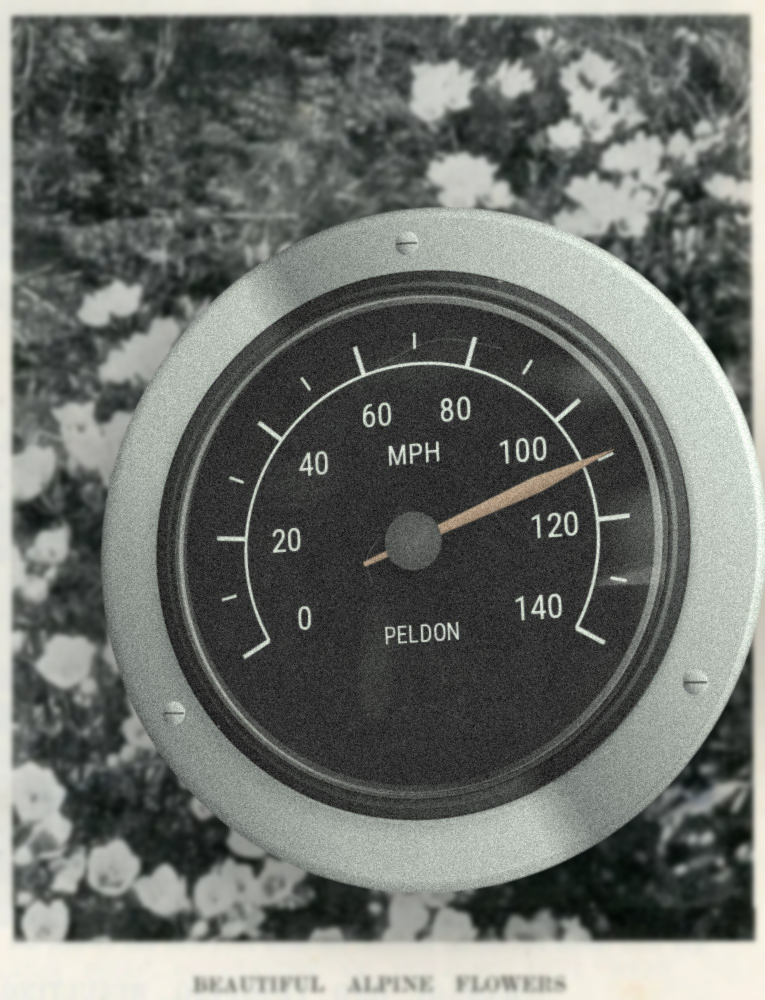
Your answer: **110** mph
